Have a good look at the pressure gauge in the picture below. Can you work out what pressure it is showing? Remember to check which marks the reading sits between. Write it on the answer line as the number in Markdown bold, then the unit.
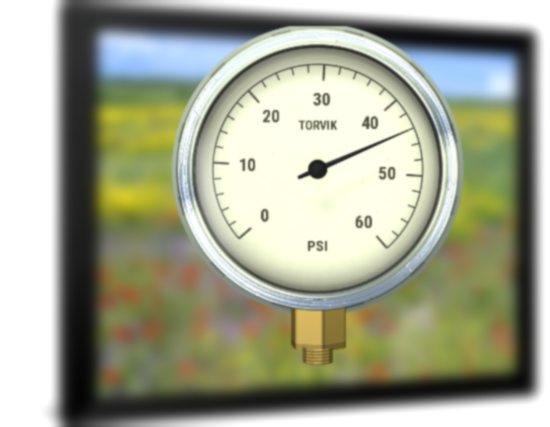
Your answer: **44** psi
